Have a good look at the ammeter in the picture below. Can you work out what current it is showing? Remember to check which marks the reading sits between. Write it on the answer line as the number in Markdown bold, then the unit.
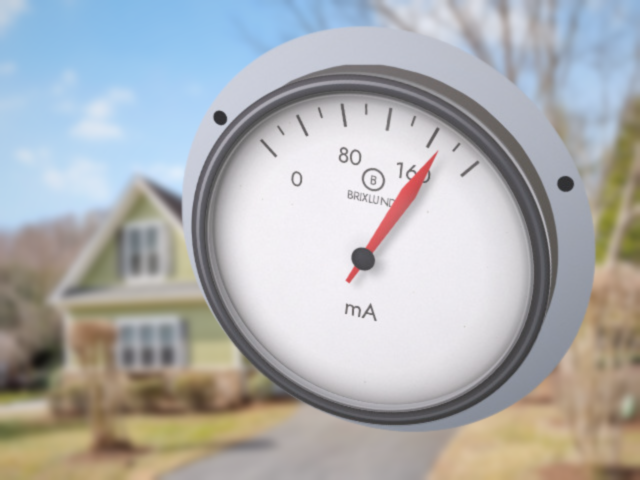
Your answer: **170** mA
